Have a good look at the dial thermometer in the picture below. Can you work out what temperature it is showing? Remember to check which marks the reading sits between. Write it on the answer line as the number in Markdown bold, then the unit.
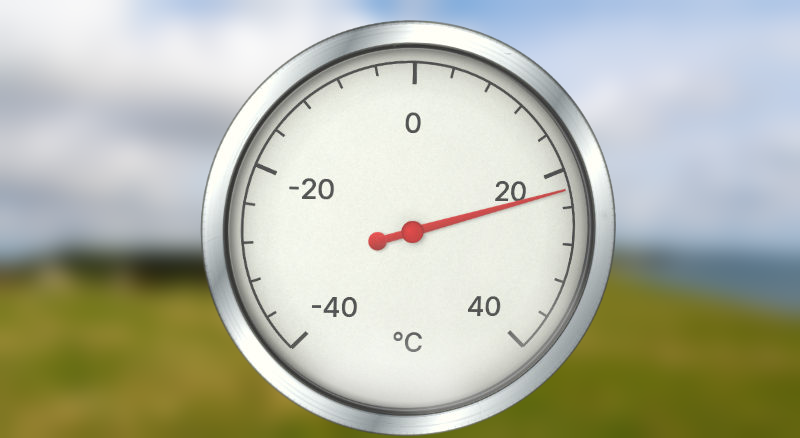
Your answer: **22** °C
